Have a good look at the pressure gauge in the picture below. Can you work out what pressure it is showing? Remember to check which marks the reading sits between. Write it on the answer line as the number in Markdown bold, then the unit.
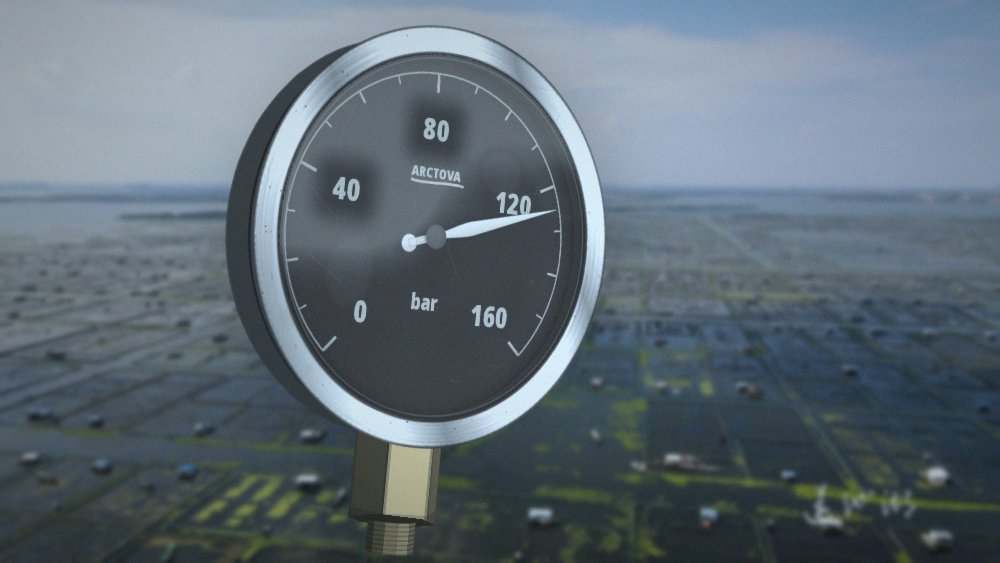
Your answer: **125** bar
